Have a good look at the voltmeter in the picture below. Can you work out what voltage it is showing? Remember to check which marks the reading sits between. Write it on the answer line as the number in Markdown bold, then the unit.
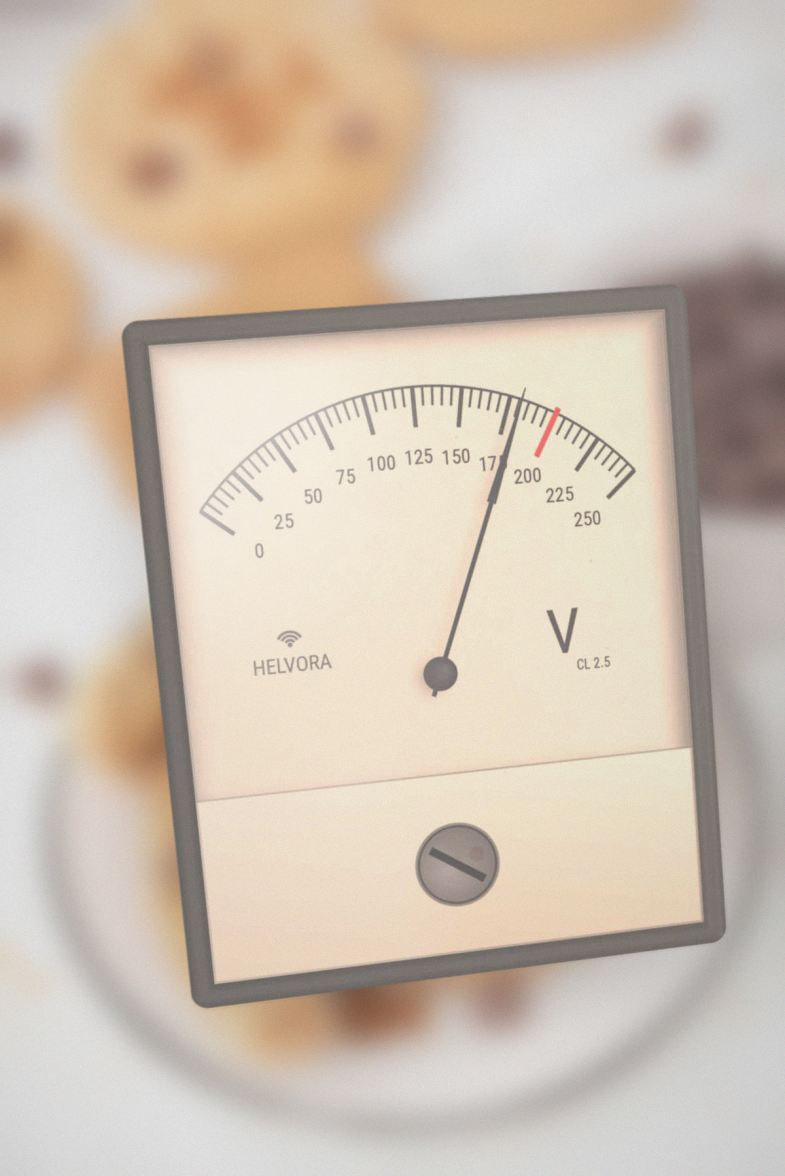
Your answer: **180** V
